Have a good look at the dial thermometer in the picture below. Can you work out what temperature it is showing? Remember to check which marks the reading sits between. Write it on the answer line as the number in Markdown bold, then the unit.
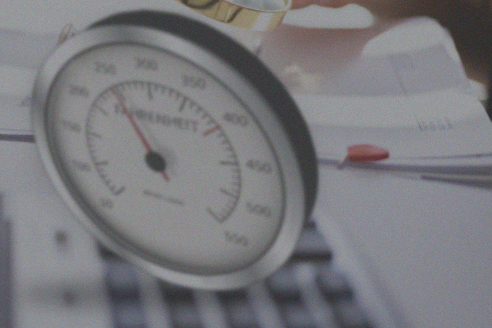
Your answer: **250** °F
